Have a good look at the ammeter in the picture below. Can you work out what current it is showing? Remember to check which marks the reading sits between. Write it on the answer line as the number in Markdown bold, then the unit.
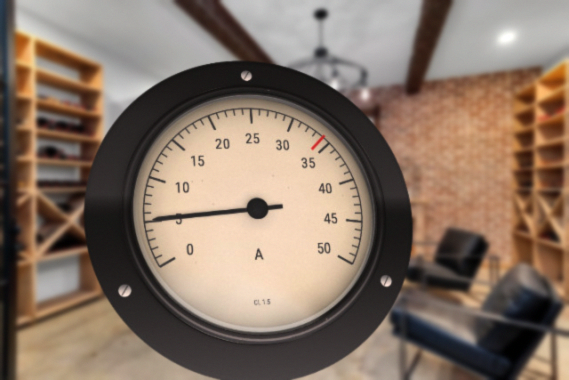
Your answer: **5** A
